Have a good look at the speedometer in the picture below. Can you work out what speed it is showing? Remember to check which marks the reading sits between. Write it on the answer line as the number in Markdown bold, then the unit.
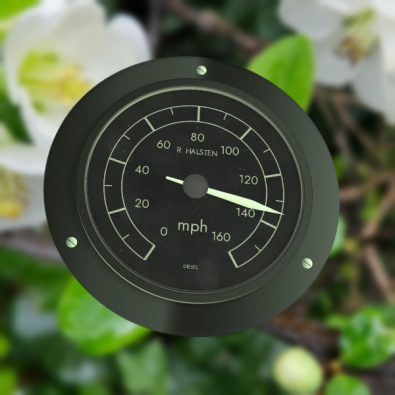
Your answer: **135** mph
